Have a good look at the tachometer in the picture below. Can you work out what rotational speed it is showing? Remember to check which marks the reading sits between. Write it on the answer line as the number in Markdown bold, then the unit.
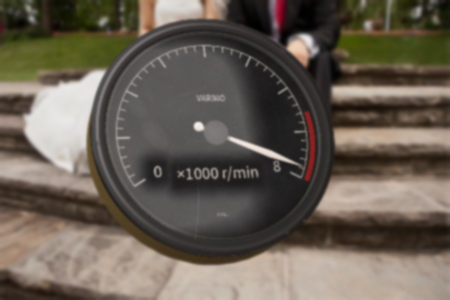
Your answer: **7800** rpm
